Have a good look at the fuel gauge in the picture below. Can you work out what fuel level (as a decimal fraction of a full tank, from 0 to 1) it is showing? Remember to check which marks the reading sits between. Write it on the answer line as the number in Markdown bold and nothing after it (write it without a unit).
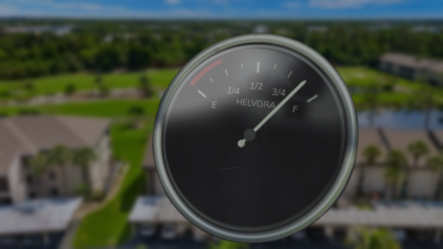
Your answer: **0.875**
